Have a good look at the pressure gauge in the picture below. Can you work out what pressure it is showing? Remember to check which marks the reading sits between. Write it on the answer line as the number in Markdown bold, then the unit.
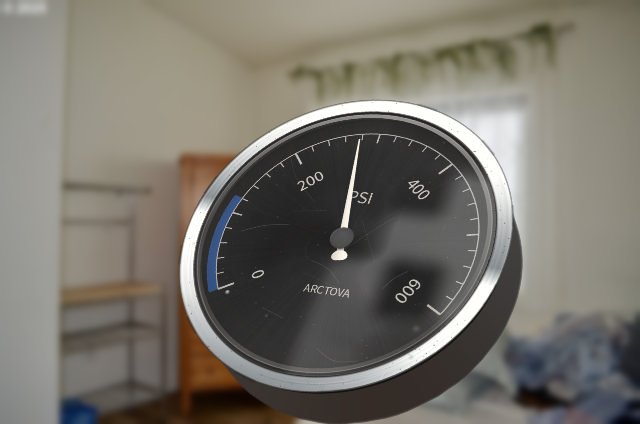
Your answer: **280** psi
